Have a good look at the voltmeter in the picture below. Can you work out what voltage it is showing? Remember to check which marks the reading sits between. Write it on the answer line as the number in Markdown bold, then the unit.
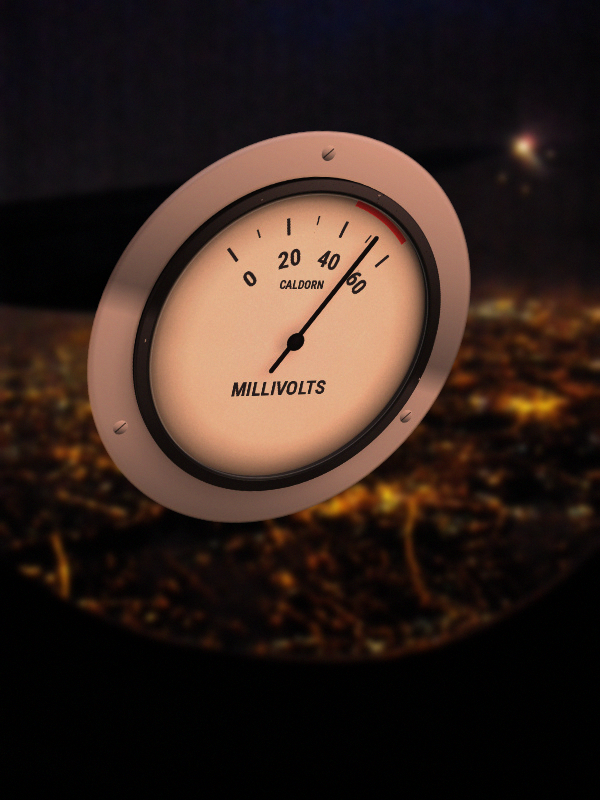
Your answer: **50** mV
